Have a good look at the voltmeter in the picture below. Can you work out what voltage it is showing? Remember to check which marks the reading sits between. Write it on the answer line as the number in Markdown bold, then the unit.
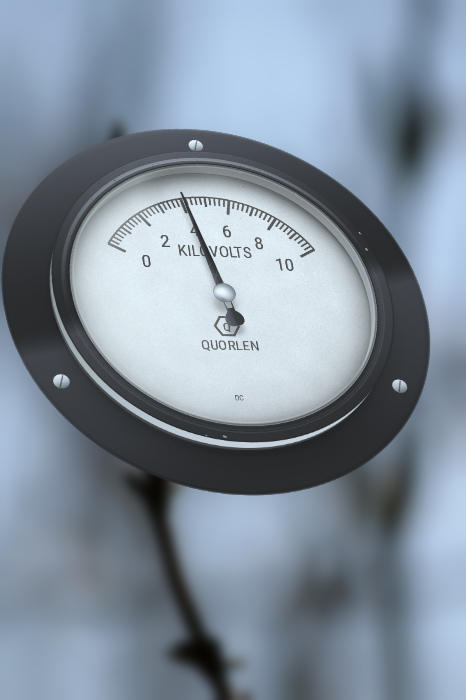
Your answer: **4** kV
